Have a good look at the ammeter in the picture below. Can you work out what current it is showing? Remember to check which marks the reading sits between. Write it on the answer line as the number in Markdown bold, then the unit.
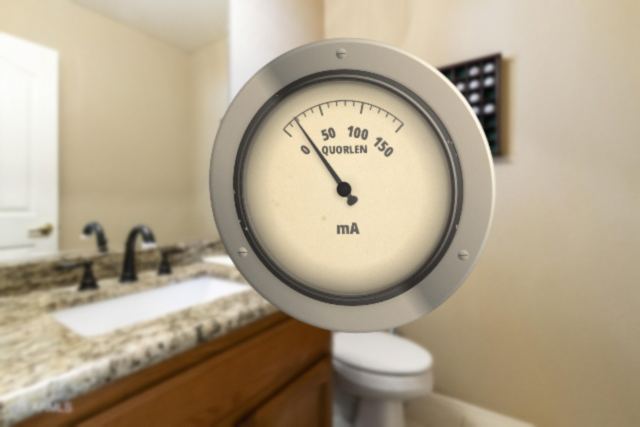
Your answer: **20** mA
